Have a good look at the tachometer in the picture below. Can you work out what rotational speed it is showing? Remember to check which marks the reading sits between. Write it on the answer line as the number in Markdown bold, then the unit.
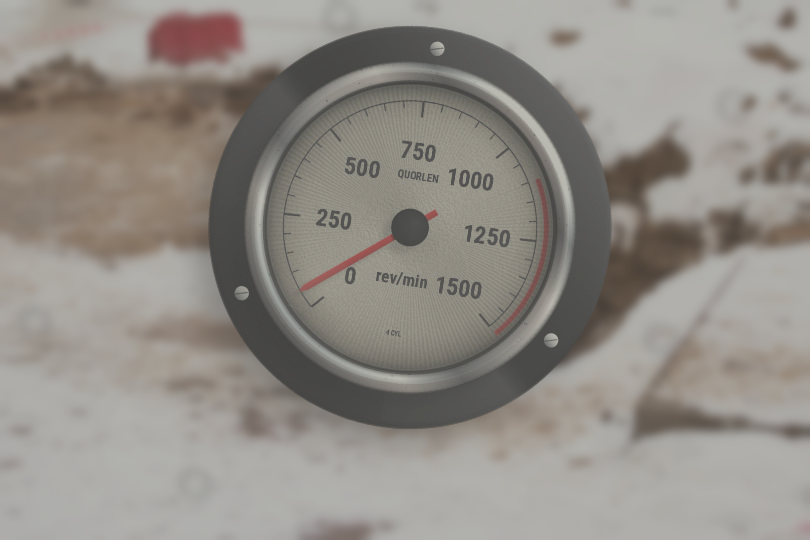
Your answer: **50** rpm
